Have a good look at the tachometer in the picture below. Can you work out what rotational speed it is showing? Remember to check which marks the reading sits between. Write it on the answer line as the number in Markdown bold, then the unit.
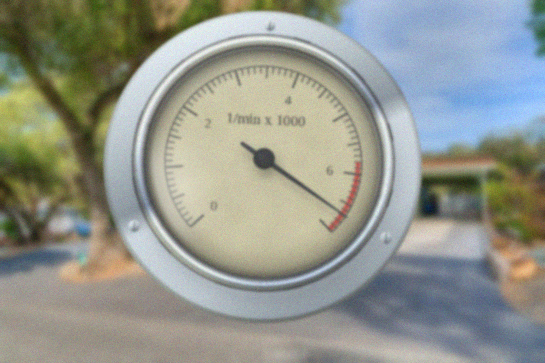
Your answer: **6700** rpm
